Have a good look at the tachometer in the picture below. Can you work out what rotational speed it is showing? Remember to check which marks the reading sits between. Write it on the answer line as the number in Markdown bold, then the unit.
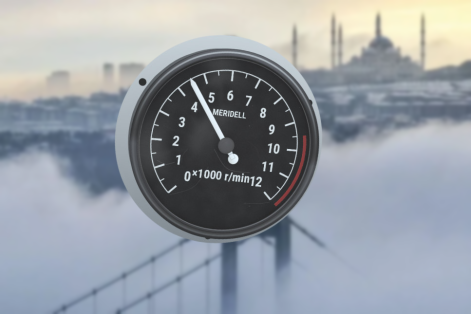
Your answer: **4500** rpm
